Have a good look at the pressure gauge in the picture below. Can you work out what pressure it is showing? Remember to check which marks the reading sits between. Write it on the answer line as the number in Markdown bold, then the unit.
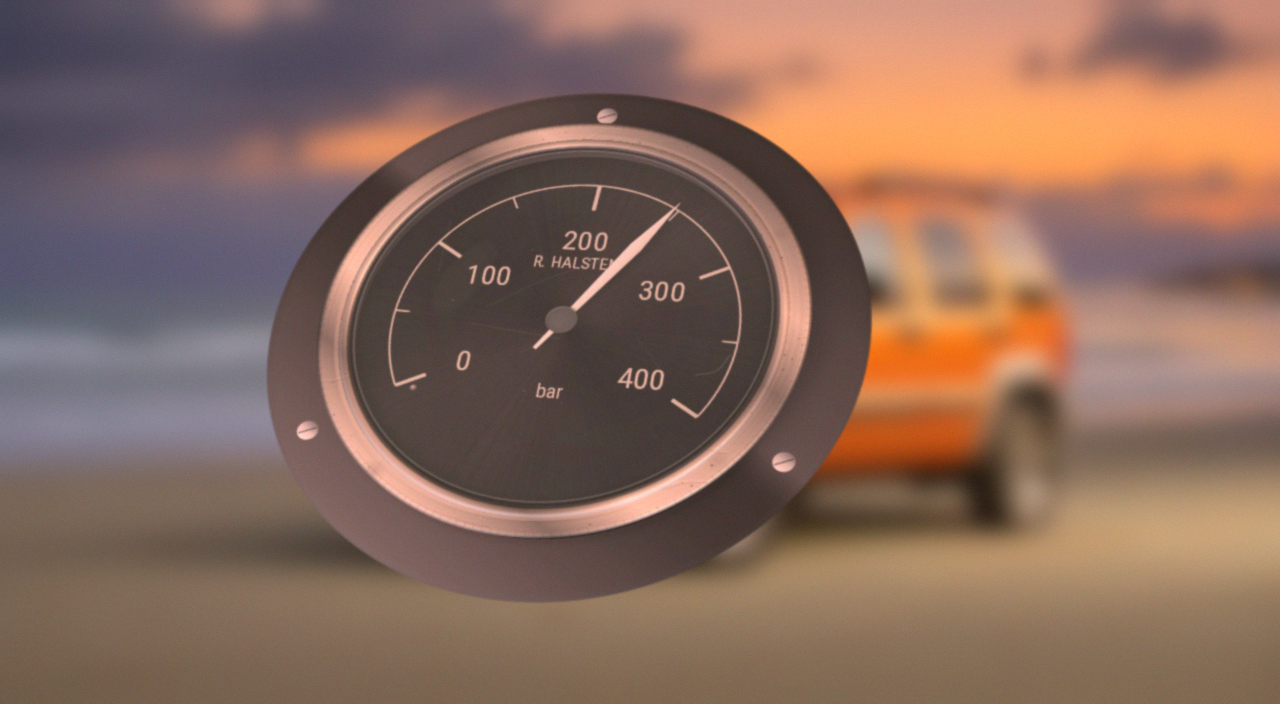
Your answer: **250** bar
